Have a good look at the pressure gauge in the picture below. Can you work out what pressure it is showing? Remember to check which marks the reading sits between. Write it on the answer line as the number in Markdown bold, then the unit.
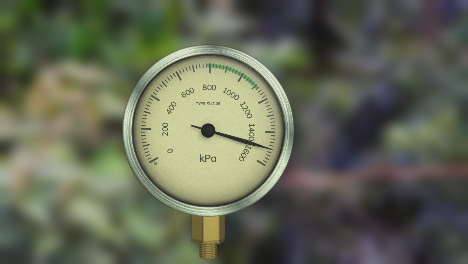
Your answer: **1500** kPa
